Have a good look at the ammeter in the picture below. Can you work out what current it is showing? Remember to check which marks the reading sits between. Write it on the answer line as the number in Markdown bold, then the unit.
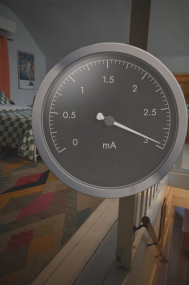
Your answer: **2.95** mA
